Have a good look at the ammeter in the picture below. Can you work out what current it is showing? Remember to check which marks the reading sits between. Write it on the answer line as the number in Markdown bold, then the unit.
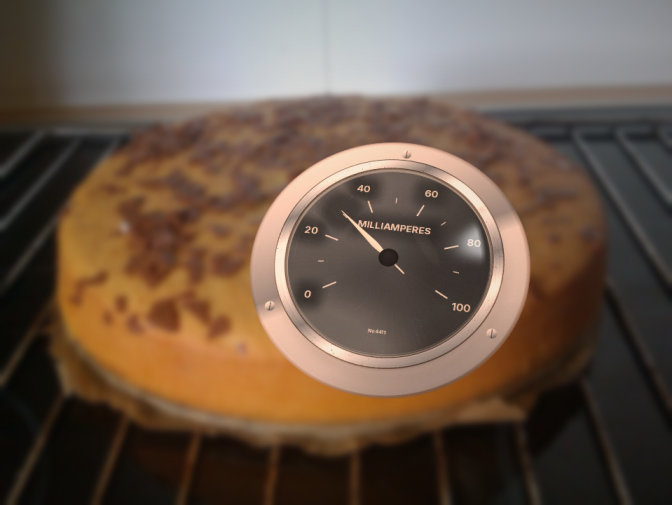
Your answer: **30** mA
